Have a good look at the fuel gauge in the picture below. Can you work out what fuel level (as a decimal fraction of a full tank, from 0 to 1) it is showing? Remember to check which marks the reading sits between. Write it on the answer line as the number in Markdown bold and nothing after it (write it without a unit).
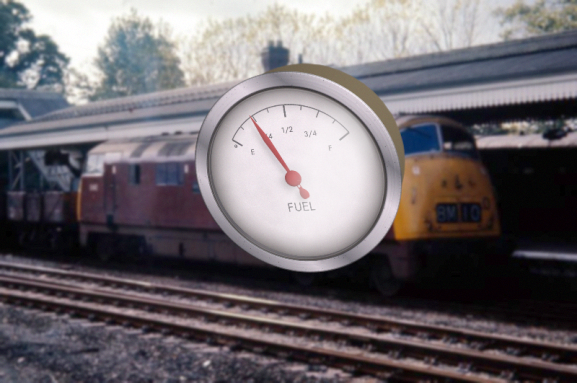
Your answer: **0.25**
